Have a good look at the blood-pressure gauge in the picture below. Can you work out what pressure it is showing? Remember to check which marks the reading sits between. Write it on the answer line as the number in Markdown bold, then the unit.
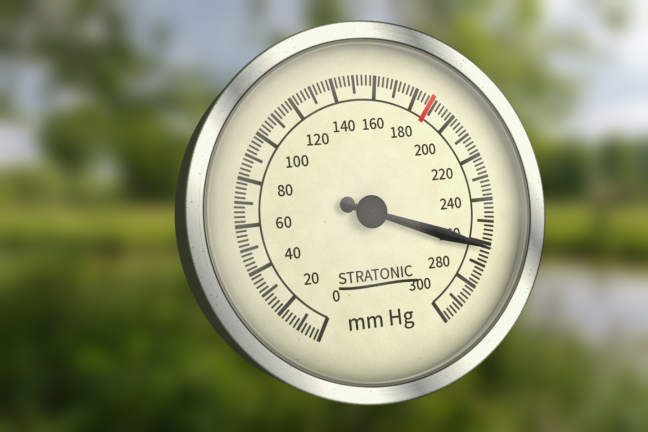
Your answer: **262** mmHg
